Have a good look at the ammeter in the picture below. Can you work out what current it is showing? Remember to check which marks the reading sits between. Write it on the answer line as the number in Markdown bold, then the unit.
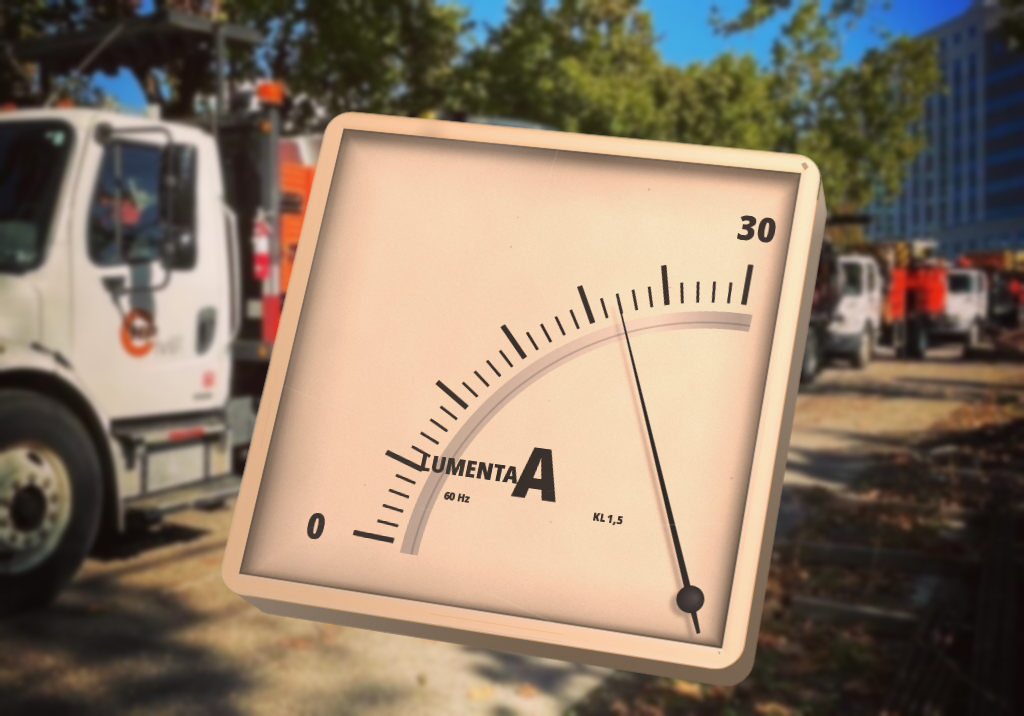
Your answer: **22** A
